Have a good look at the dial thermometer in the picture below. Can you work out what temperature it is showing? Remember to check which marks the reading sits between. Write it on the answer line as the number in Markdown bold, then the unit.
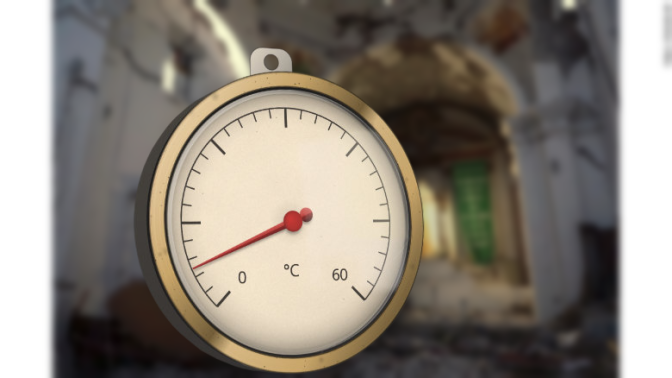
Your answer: **5** °C
